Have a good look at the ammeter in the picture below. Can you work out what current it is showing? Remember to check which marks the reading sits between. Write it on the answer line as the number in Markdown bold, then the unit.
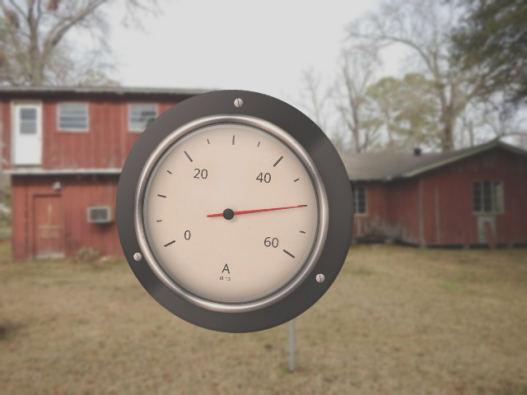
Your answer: **50** A
